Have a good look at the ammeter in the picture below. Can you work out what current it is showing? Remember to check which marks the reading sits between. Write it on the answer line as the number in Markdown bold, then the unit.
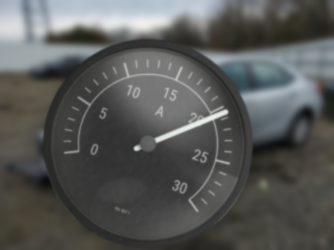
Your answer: **20.5** A
